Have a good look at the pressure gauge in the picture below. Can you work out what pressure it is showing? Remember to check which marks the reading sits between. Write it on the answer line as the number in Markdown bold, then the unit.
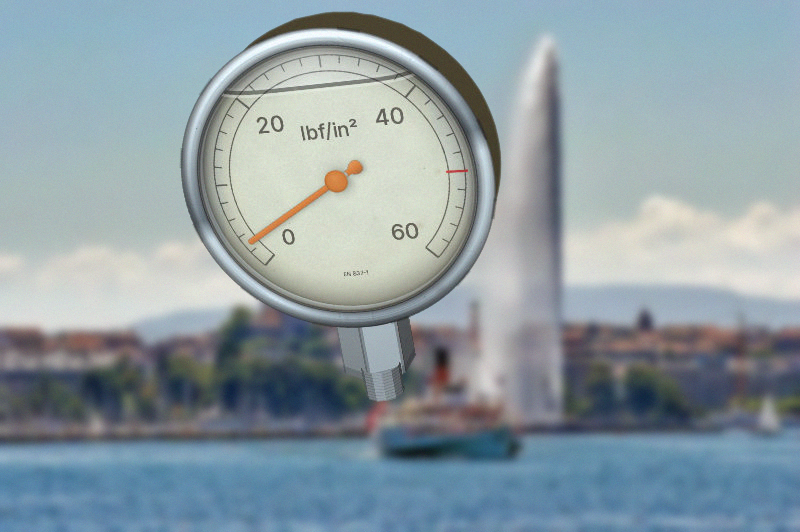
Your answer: **3** psi
